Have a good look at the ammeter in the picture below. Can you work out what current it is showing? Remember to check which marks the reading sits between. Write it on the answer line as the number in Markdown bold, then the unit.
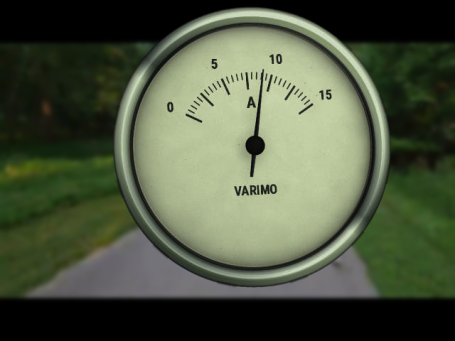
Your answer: **9** A
